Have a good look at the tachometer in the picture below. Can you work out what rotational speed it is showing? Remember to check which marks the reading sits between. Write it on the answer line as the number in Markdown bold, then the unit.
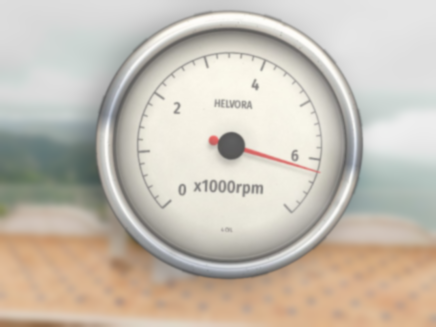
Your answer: **6200** rpm
